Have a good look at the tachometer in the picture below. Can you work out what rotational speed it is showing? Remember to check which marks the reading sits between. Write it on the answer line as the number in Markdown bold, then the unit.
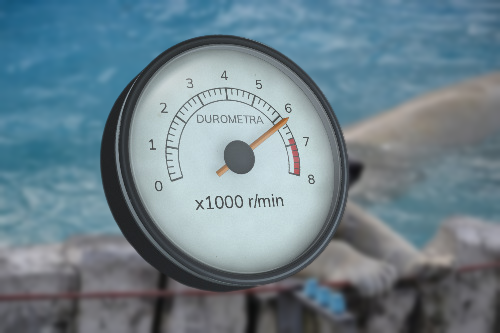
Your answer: **6200** rpm
